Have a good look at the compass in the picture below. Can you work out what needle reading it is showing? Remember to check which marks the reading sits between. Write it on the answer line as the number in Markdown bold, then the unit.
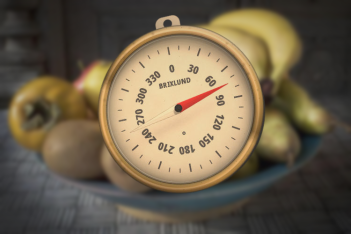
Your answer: **75** °
